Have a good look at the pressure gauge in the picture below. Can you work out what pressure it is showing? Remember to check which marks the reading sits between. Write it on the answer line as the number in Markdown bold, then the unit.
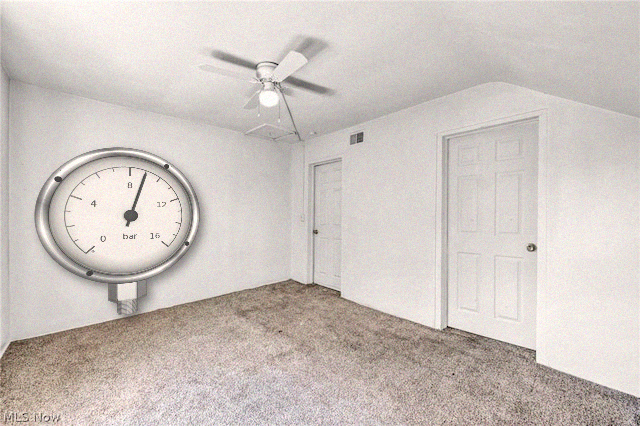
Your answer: **9** bar
